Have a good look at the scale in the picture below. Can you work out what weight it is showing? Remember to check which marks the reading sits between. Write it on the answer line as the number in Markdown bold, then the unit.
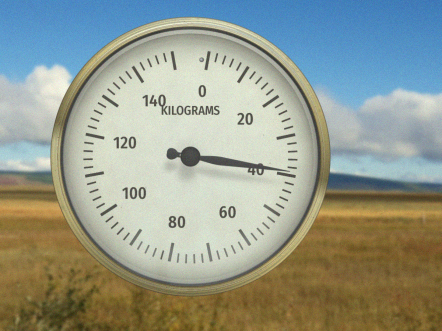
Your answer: **39** kg
